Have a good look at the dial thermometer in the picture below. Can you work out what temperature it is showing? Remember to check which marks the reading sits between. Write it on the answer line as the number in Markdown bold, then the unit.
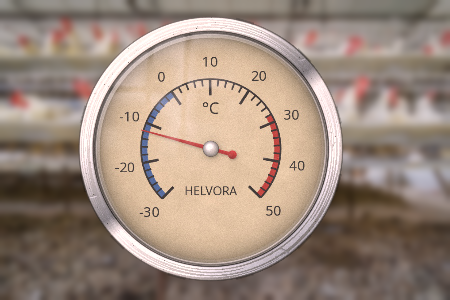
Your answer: **-12** °C
